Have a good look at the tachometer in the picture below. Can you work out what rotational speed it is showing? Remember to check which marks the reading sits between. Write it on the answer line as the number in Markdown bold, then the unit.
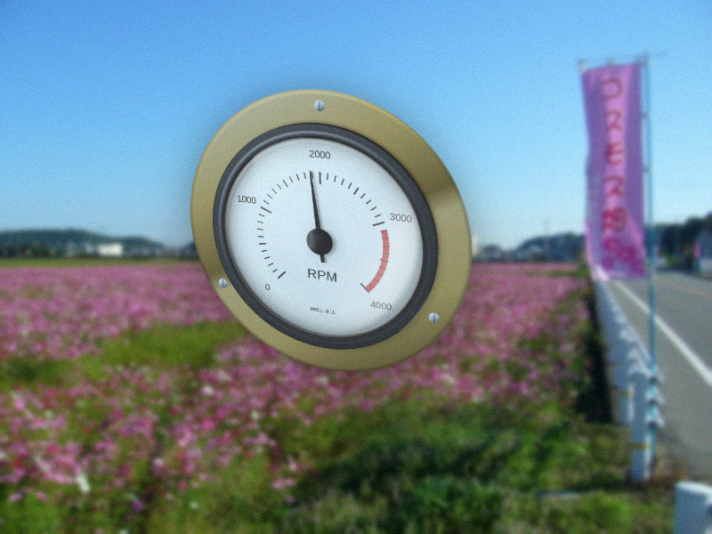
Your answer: **1900** rpm
